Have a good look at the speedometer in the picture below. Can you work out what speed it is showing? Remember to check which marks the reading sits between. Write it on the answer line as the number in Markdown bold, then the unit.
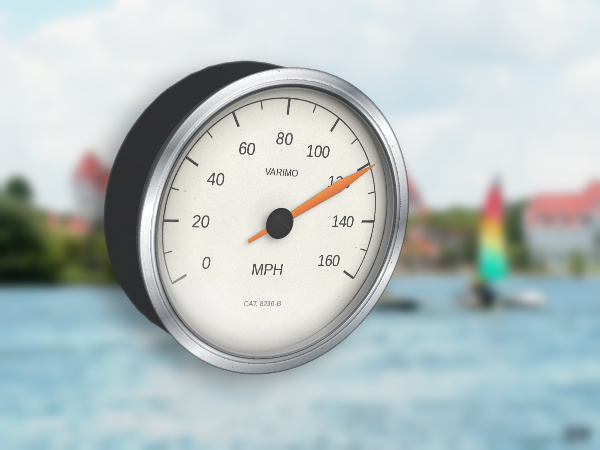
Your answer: **120** mph
